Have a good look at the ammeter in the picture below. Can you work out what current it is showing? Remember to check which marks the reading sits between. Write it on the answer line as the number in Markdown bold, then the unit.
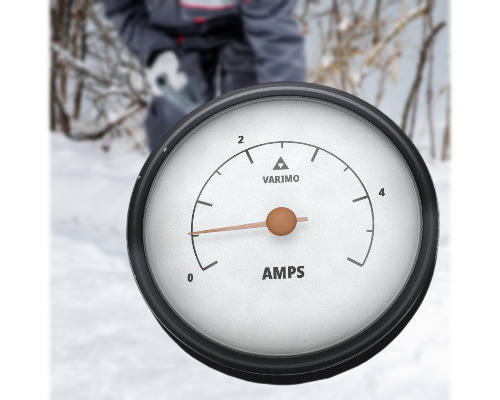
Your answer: **0.5** A
